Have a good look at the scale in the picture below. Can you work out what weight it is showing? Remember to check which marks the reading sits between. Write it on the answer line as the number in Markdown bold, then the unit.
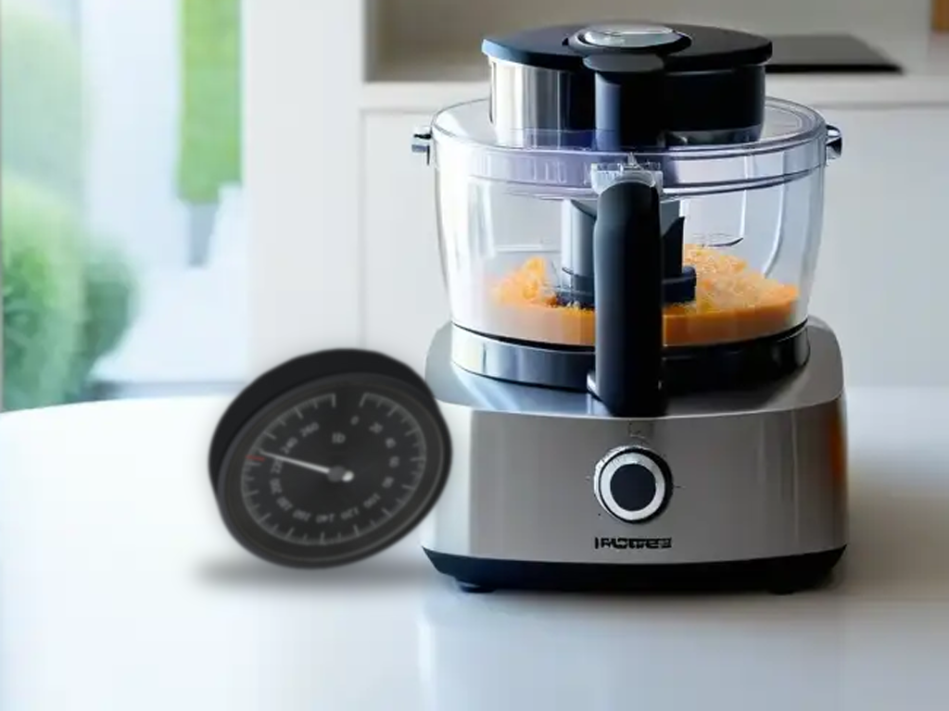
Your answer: **230** lb
